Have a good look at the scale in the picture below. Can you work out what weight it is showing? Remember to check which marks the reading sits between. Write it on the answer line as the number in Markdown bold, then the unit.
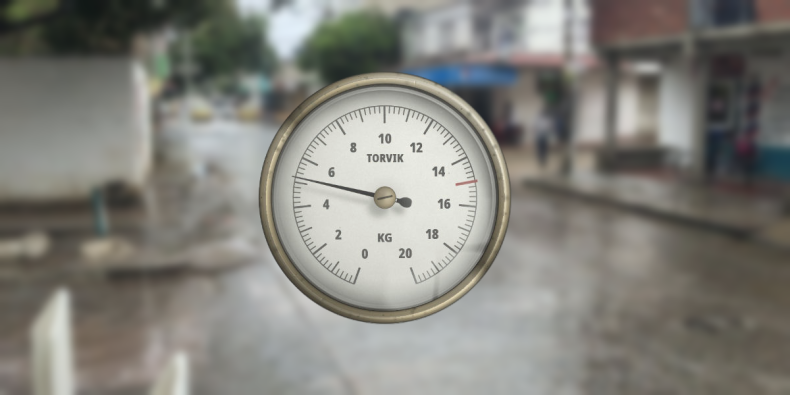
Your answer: **5.2** kg
